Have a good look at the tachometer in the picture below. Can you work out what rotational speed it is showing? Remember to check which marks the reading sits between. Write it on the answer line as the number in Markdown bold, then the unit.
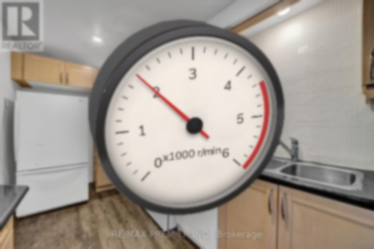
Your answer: **2000** rpm
